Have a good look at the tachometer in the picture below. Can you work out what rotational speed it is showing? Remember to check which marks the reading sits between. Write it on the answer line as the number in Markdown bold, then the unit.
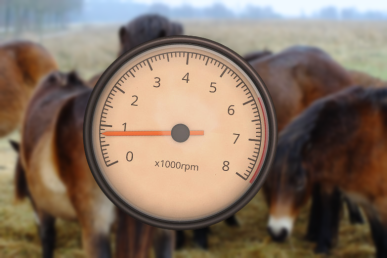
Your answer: **800** rpm
